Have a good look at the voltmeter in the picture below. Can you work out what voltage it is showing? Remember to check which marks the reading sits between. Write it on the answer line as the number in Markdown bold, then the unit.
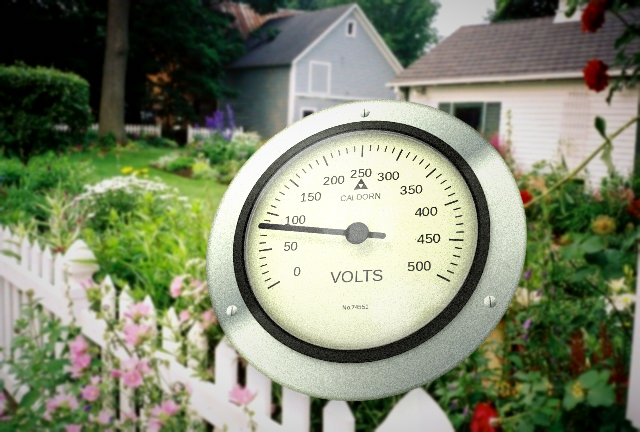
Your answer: **80** V
